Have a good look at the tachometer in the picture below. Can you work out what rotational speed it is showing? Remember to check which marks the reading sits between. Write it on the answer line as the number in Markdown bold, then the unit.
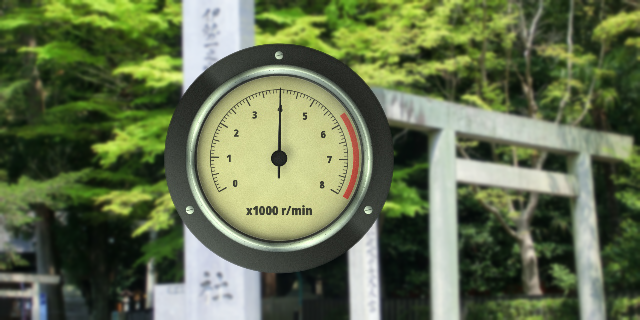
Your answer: **4000** rpm
